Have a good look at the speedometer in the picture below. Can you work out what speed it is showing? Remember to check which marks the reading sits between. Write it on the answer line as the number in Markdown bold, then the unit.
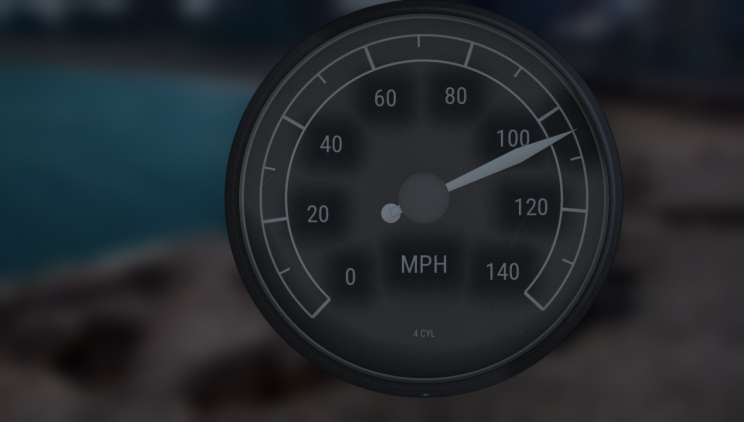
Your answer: **105** mph
